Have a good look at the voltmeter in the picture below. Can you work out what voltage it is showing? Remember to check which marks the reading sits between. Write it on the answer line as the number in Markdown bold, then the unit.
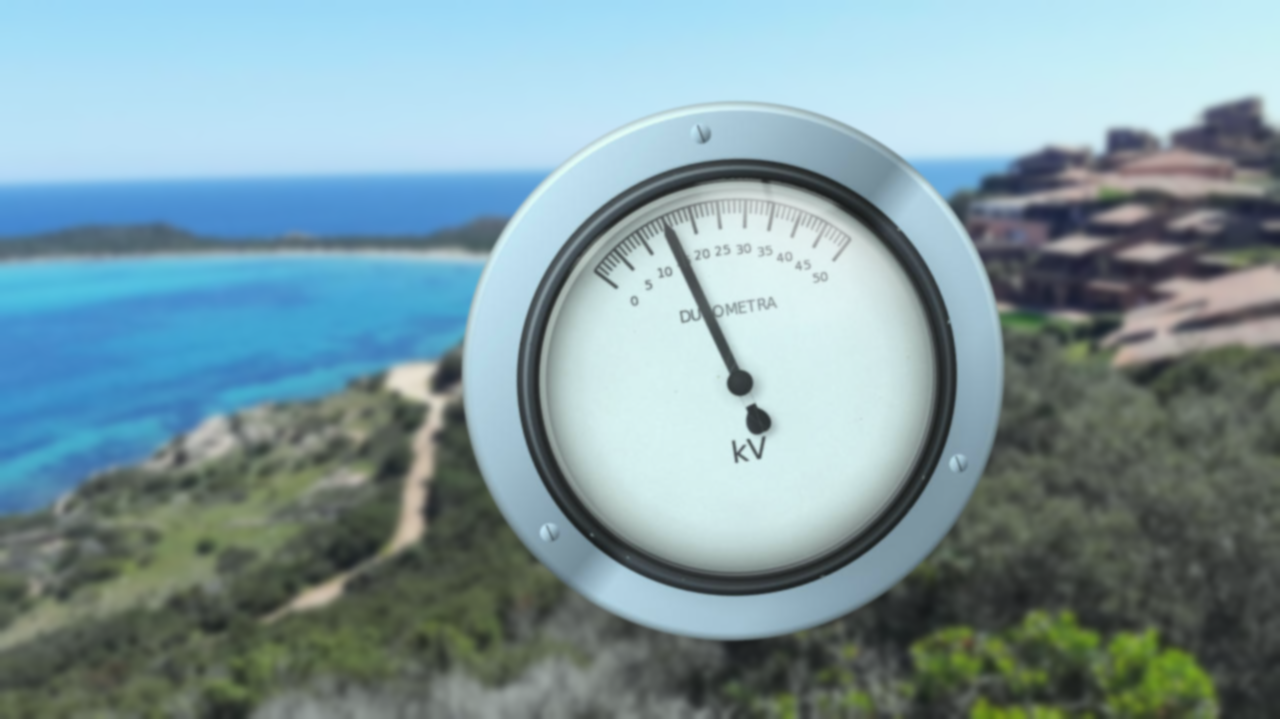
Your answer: **15** kV
